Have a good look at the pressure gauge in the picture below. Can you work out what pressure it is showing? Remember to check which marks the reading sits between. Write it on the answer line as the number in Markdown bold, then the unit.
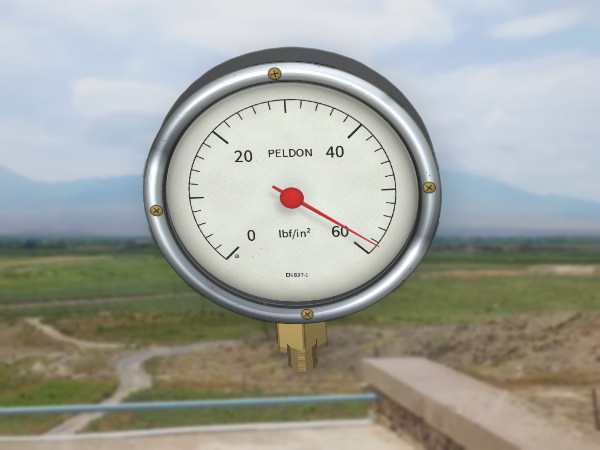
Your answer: **58** psi
